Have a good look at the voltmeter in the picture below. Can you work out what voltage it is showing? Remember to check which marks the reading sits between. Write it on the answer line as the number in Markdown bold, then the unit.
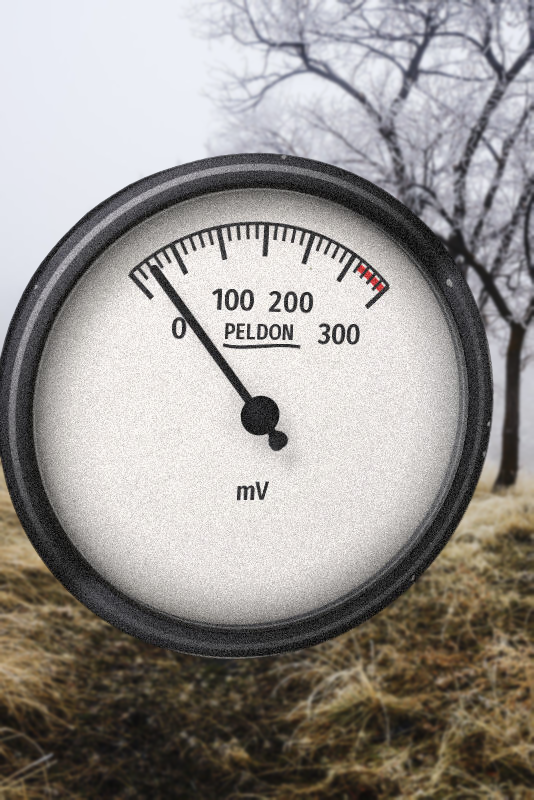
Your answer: **20** mV
